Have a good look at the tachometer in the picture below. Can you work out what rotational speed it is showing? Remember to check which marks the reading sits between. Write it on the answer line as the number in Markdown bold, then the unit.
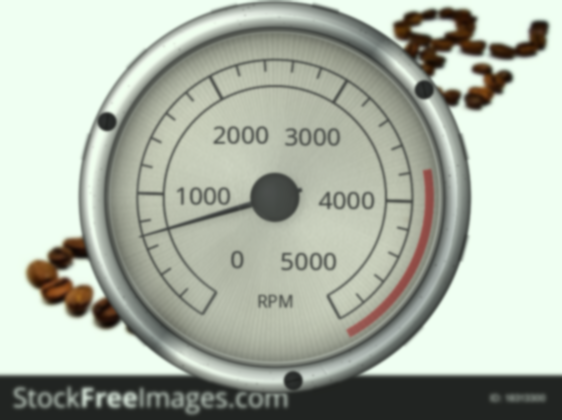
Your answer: **700** rpm
